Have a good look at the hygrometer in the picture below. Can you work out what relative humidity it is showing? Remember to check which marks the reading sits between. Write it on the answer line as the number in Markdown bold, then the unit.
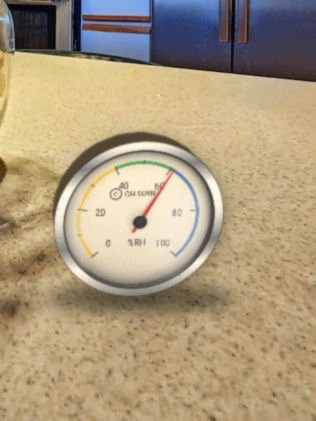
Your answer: **60** %
